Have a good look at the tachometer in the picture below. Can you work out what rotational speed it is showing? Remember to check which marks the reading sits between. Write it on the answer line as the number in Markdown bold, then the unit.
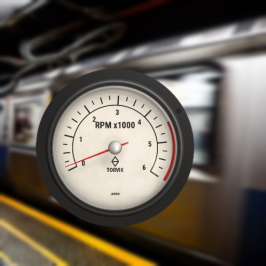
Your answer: **125** rpm
